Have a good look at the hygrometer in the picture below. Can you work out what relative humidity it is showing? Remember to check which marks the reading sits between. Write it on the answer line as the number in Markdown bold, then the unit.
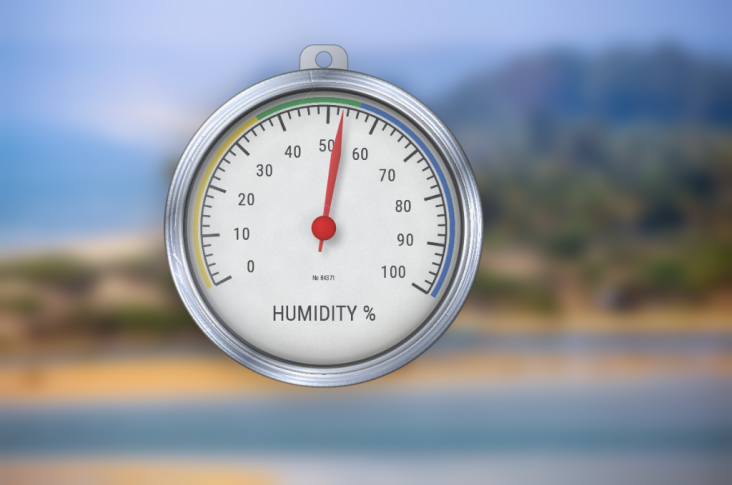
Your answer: **53** %
